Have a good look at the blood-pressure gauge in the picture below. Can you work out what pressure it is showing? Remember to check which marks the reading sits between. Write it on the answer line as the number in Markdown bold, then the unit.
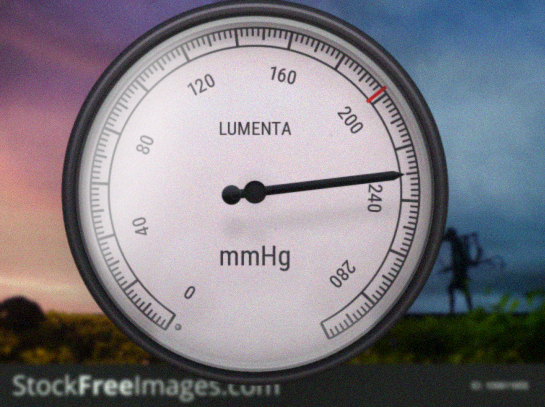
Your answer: **230** mmHg
